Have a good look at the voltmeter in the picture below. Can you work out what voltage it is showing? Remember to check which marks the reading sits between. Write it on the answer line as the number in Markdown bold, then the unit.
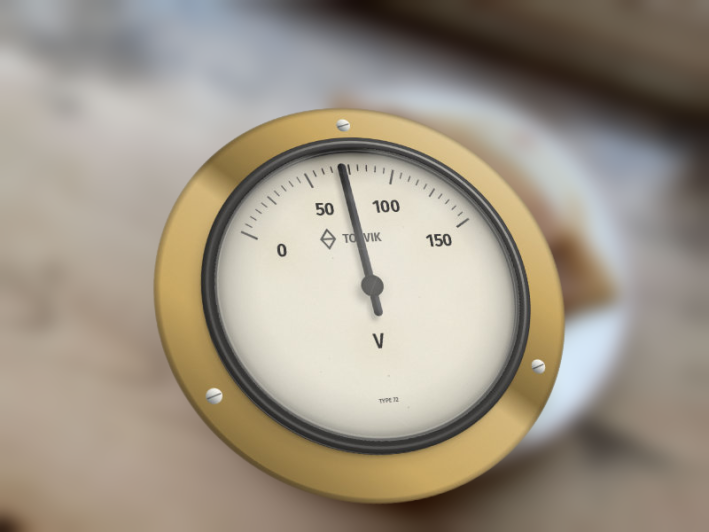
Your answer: **70** V
